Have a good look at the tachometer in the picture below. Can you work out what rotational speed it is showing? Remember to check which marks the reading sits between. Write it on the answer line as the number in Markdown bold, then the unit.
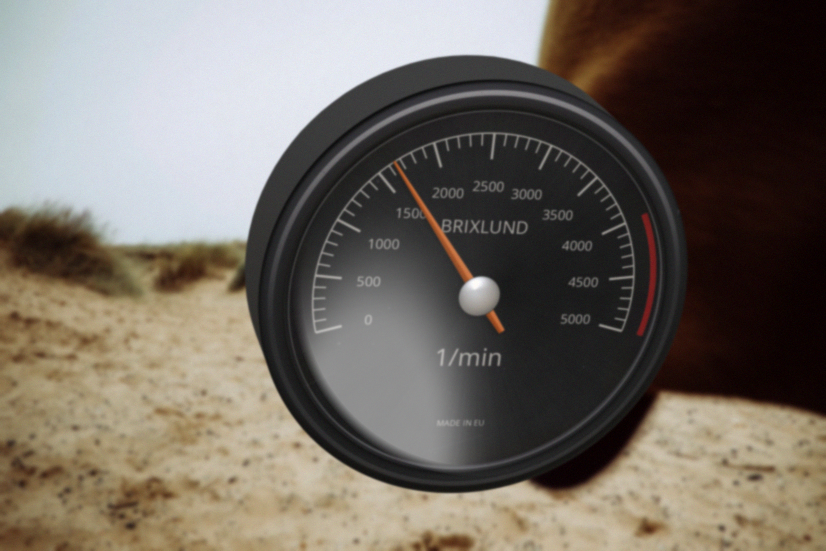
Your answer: **1650** rpm
